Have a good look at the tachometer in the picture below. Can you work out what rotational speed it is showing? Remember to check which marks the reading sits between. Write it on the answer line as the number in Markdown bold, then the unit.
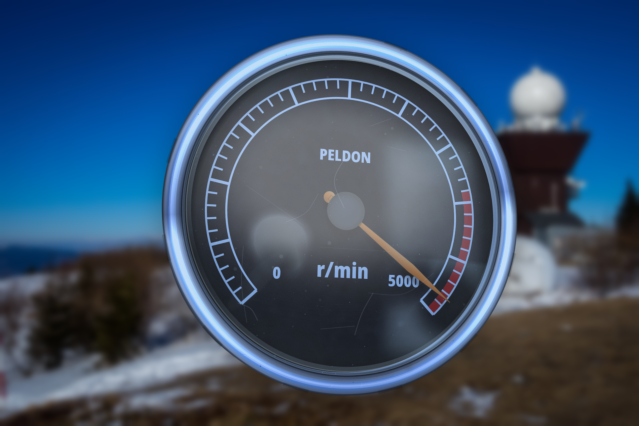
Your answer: **4850** rpm
